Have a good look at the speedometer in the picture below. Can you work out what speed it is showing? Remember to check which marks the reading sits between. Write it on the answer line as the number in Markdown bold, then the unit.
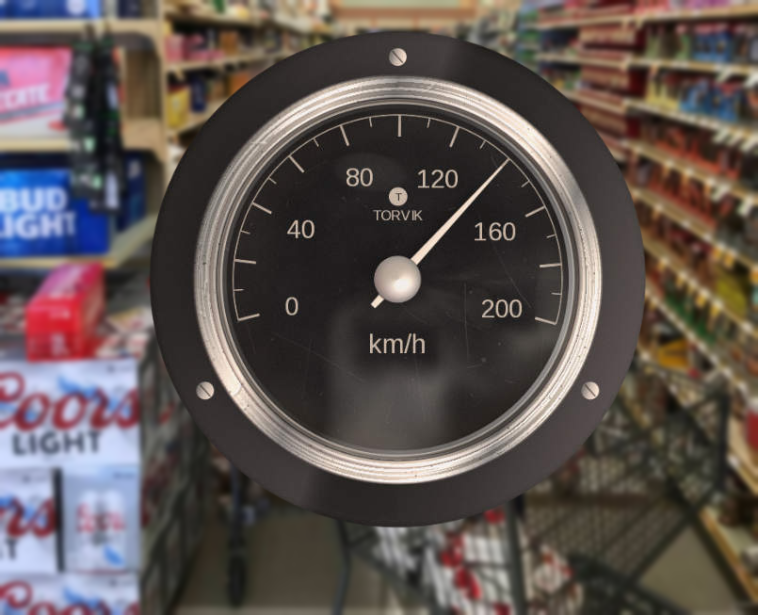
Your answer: **140** km/h
